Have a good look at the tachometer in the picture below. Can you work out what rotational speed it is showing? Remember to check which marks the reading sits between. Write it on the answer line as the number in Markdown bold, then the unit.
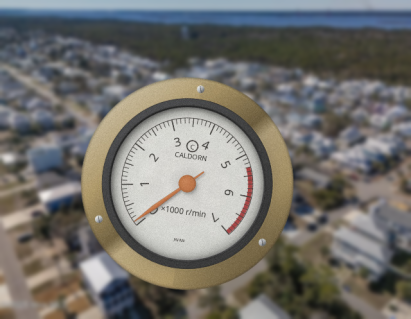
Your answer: **100** rpm
